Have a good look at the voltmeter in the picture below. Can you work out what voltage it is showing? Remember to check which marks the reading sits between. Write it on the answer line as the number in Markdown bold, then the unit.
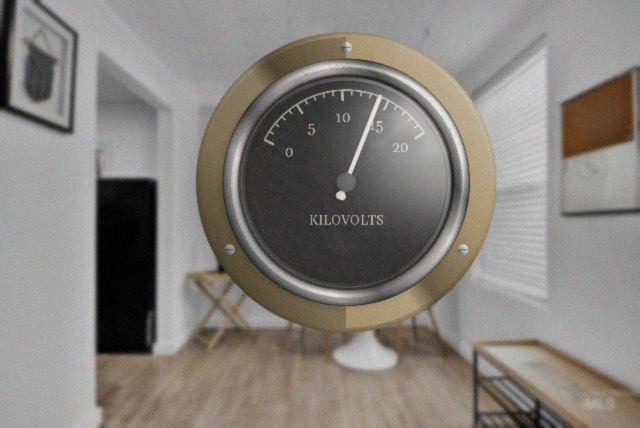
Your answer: **14** kV
